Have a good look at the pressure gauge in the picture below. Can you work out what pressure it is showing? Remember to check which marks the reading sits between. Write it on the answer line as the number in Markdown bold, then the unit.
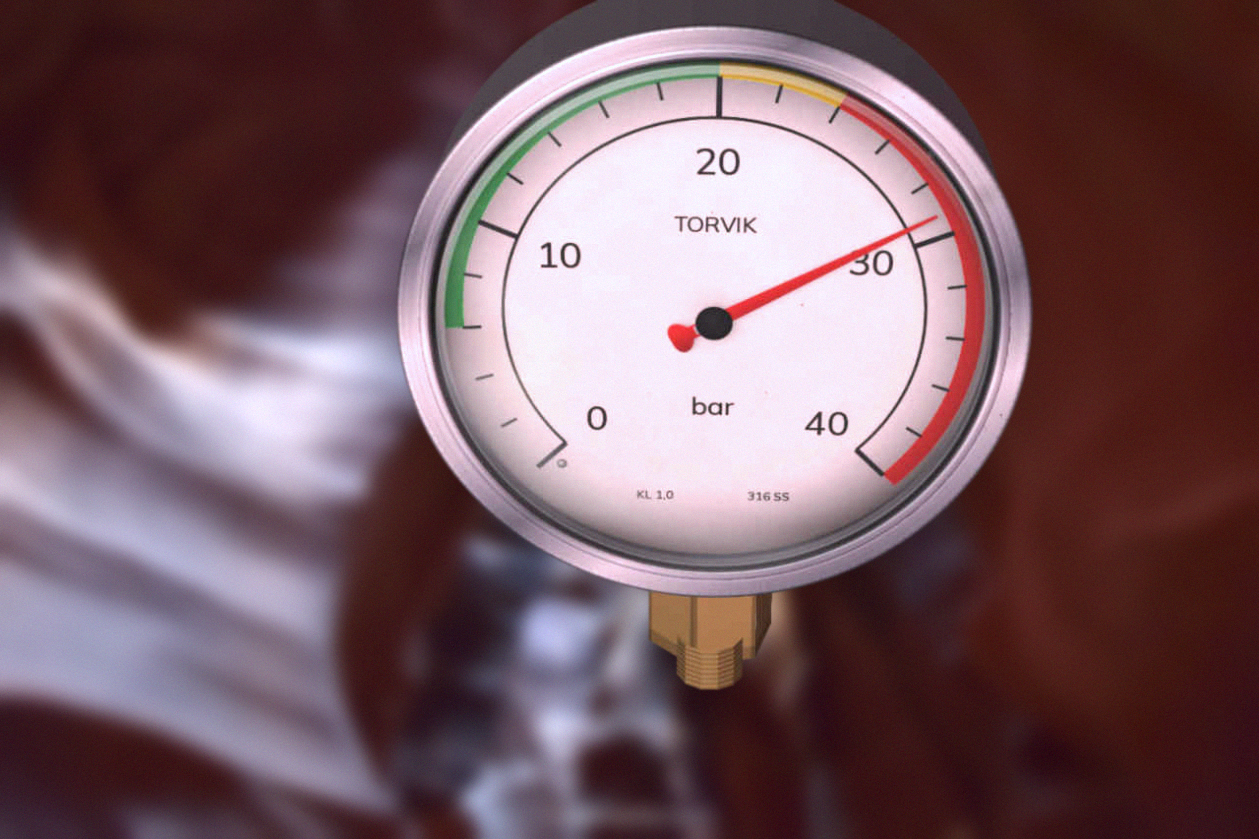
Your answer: **29** bar
